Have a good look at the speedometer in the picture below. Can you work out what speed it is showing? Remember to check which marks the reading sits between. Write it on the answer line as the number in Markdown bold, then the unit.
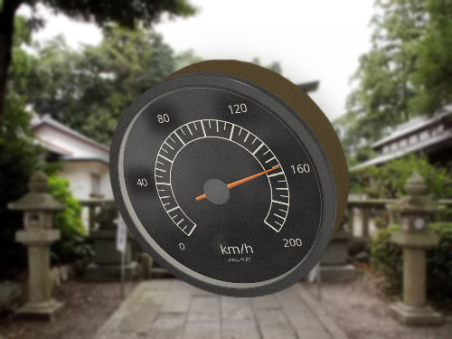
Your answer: **155** km/h
